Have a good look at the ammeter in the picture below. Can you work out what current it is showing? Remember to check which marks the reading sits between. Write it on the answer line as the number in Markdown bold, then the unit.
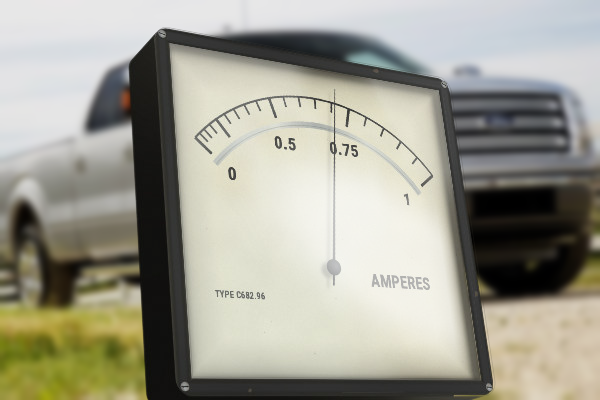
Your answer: **0.7** A
